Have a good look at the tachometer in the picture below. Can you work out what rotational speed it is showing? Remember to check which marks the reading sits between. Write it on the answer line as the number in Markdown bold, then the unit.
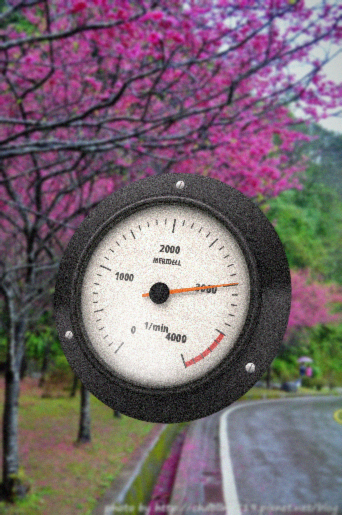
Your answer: **3000** rpm
